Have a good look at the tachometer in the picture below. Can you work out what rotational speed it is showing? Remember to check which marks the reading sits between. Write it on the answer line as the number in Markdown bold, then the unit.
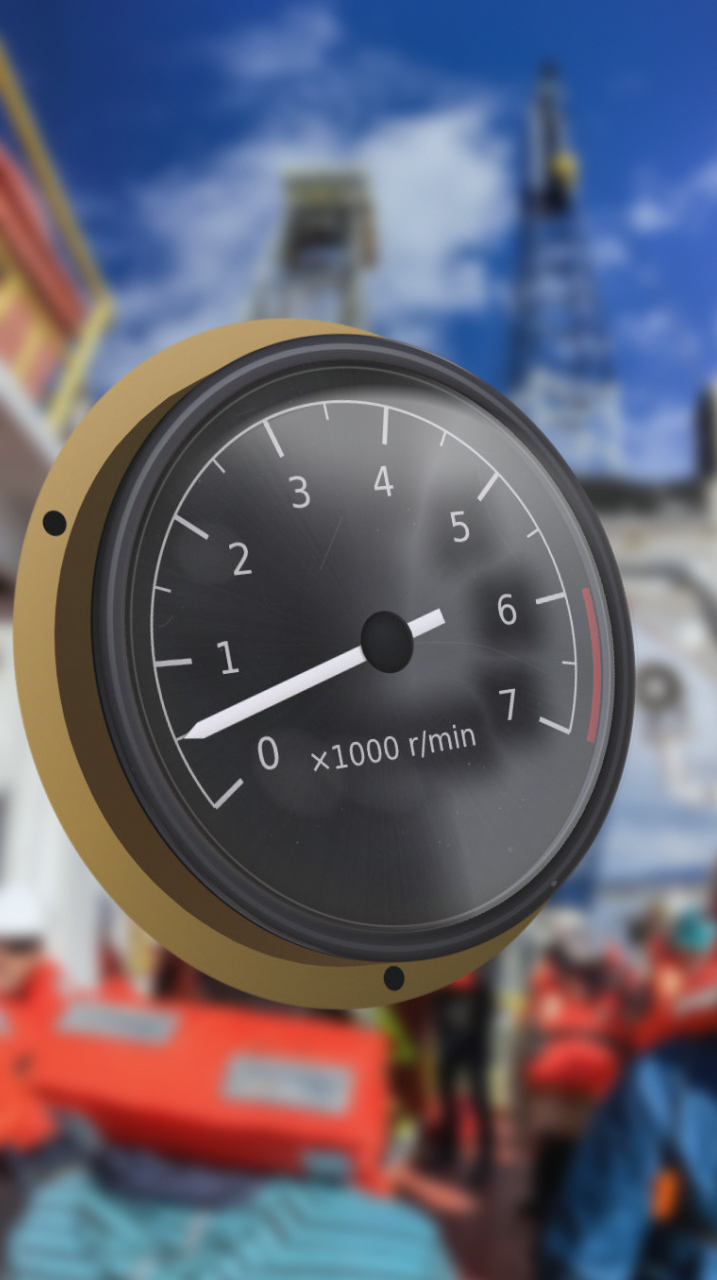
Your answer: **500** rpm
